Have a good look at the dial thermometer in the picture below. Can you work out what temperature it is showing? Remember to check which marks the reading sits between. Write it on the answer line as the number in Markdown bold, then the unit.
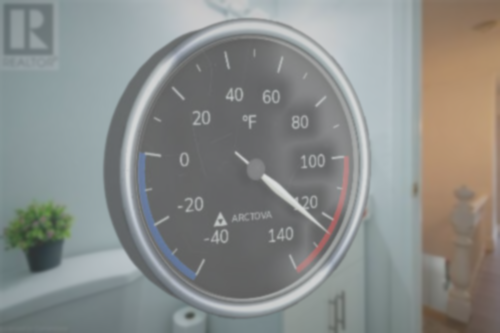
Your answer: **125** °F
